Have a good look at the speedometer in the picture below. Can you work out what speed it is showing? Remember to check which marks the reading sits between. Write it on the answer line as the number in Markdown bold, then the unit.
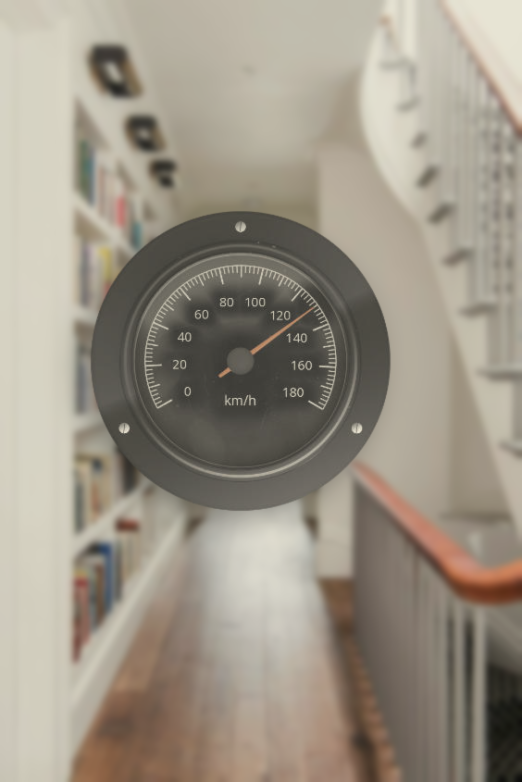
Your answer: **130** km/h
